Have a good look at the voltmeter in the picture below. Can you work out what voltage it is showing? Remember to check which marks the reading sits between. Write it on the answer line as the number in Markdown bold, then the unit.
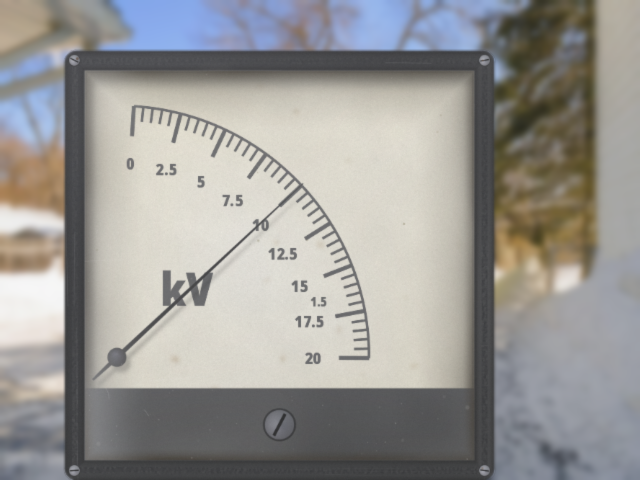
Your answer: **10** kV
